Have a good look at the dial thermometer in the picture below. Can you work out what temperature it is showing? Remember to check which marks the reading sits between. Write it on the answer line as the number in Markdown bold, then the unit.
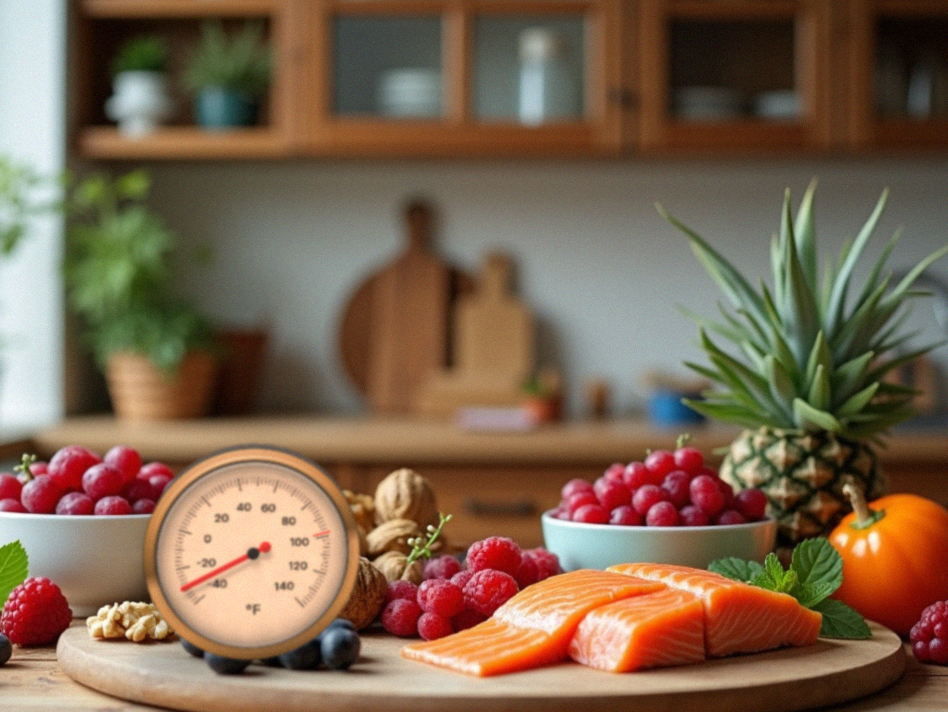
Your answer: **-30** °F
